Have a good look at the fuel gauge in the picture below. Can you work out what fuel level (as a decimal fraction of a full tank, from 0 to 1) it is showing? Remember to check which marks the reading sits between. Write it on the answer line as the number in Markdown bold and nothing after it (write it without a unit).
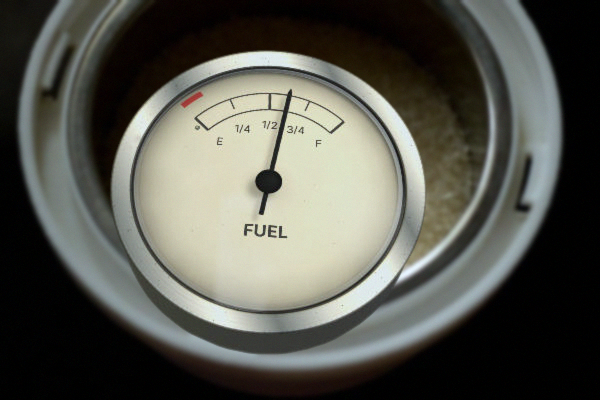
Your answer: **0.625**
